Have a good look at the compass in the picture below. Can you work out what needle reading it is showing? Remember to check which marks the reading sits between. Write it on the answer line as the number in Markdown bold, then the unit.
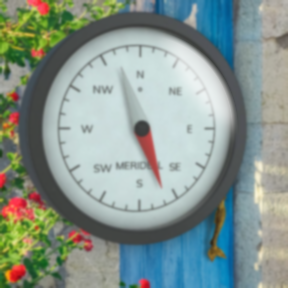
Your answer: **160** °
